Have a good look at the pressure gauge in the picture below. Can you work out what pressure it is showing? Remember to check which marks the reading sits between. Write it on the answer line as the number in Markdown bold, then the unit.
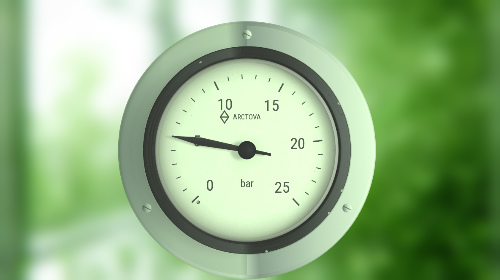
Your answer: **5** bar
